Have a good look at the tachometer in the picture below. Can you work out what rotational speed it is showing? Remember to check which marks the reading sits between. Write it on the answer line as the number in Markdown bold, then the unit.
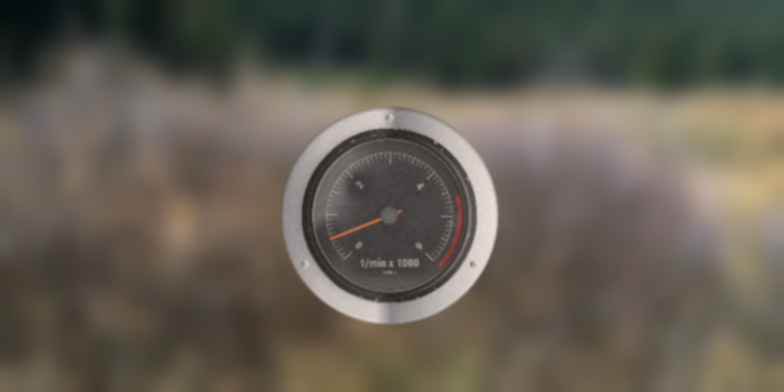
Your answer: **500** rpm
